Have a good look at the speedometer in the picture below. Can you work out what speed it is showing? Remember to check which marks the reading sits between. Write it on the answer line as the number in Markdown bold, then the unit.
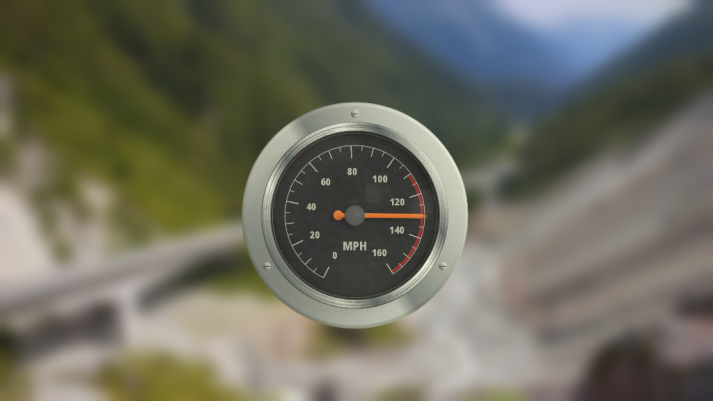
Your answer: **130** mph
